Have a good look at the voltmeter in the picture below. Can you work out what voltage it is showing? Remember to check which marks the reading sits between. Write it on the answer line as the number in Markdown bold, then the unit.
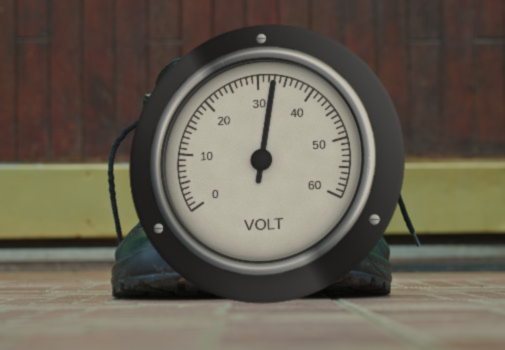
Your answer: **33** V
